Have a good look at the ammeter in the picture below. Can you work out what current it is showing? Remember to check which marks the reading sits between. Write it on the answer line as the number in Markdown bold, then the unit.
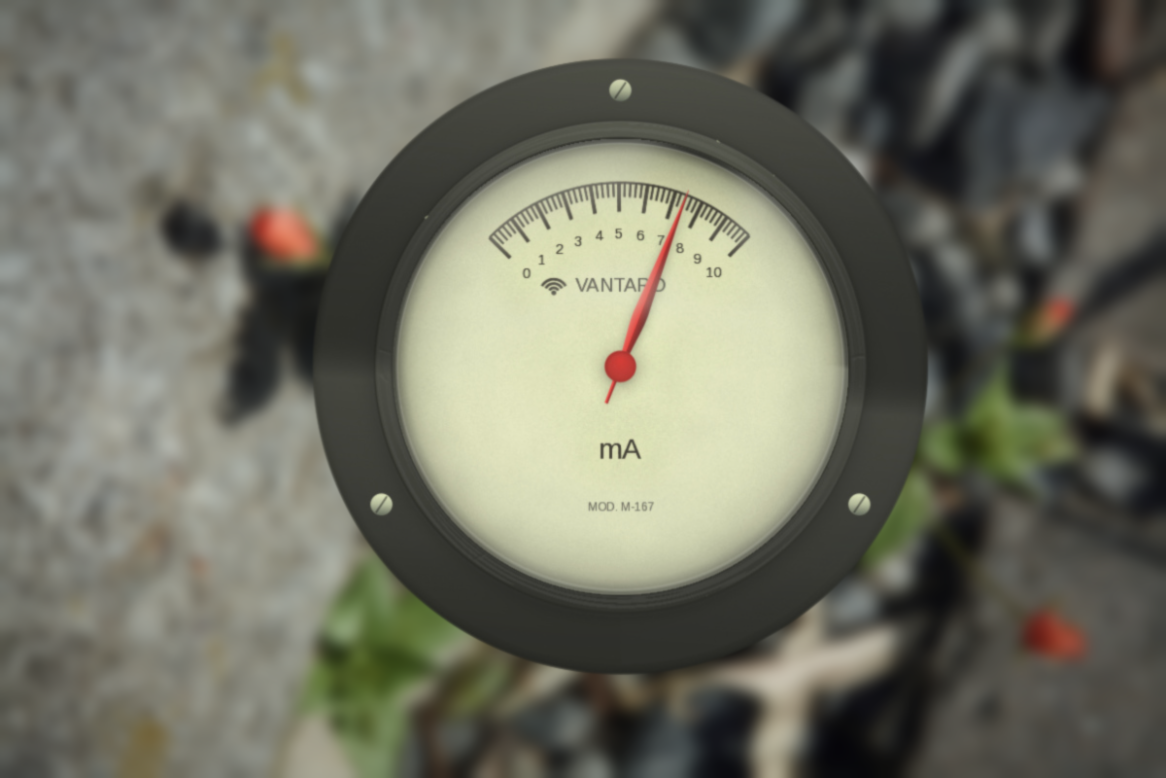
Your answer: **7.4** mA
